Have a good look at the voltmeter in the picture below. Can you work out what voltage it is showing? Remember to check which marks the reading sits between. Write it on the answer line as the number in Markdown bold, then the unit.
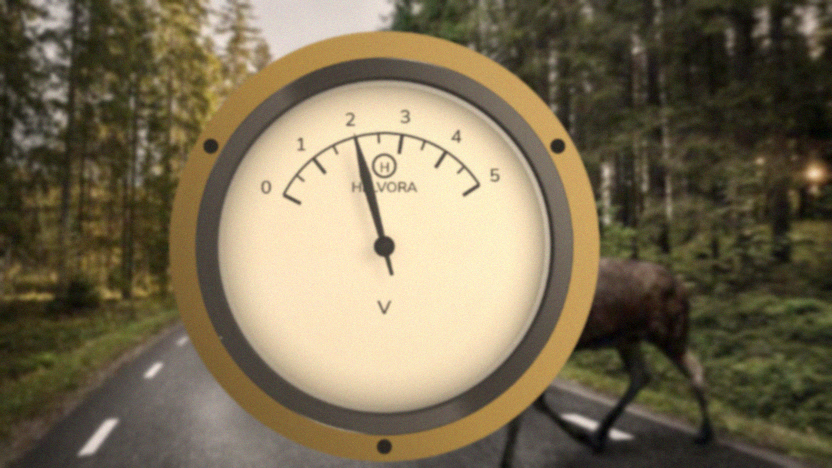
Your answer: **2** V
